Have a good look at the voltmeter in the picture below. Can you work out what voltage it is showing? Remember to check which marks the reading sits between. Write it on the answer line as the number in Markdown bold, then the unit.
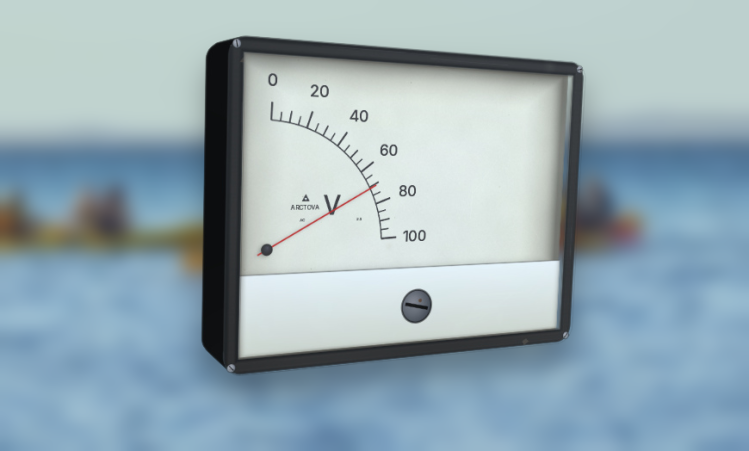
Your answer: **70** V
